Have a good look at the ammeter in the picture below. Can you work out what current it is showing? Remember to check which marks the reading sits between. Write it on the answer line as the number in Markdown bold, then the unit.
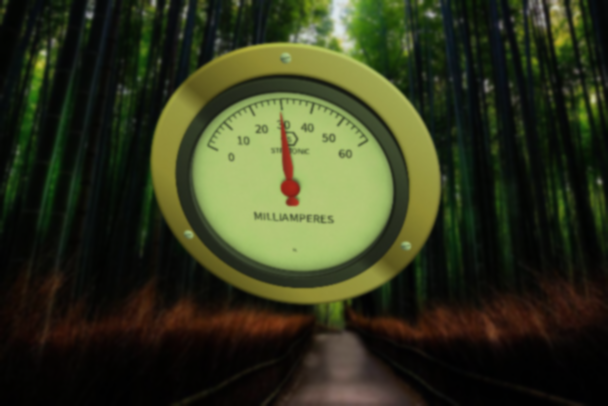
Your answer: **30** mA
